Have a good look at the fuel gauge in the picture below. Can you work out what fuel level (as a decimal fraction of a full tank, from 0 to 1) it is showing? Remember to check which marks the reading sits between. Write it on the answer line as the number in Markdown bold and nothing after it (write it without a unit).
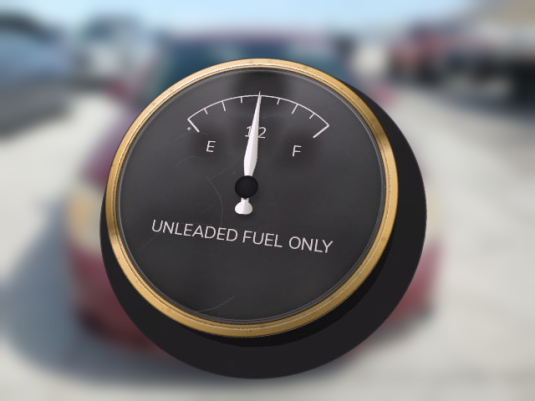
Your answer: **0.5**
